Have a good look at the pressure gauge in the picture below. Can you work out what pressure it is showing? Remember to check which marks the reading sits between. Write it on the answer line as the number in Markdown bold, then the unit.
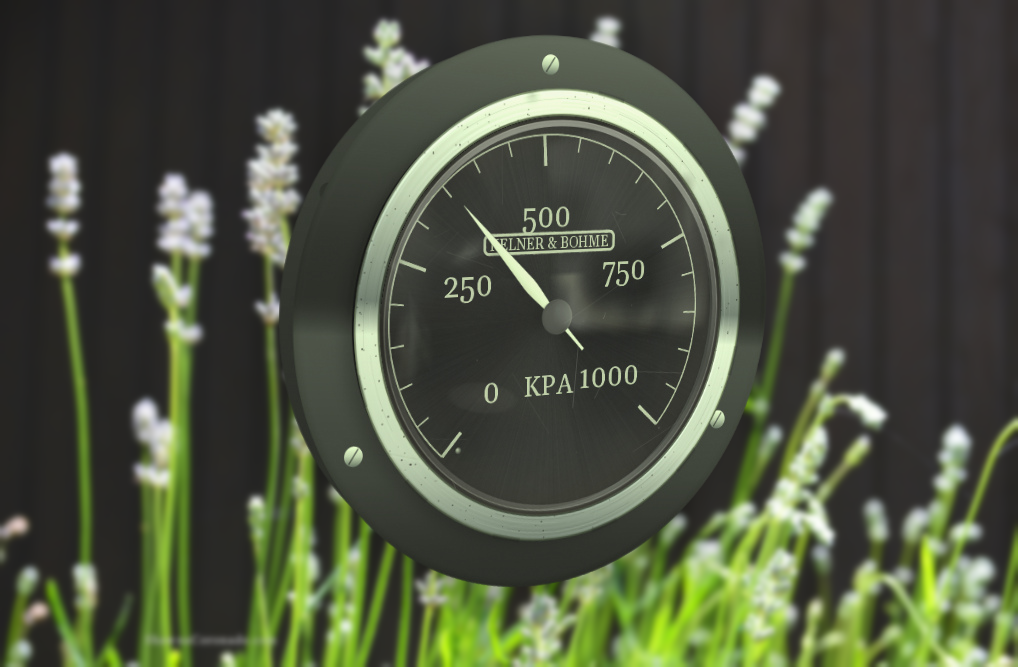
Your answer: **350** kPa
